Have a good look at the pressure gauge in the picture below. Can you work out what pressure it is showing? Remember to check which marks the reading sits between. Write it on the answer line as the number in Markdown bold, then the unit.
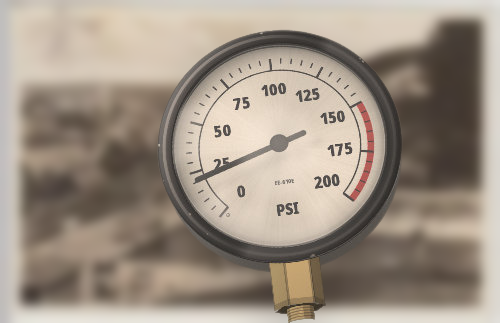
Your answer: **20** psi
